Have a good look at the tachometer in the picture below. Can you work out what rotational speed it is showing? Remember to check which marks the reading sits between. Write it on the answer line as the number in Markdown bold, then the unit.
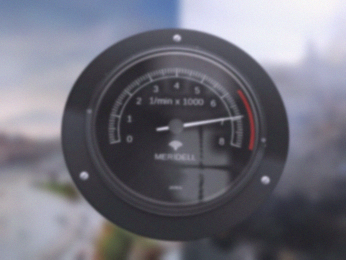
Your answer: **7000** rpm
